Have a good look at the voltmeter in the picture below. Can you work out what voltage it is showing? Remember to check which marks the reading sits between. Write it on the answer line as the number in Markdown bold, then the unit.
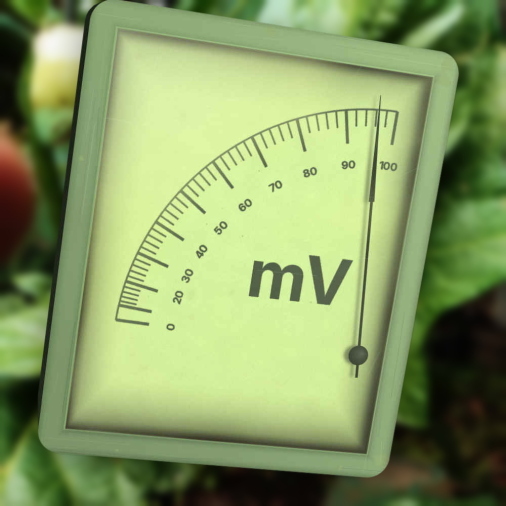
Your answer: **96** mV
